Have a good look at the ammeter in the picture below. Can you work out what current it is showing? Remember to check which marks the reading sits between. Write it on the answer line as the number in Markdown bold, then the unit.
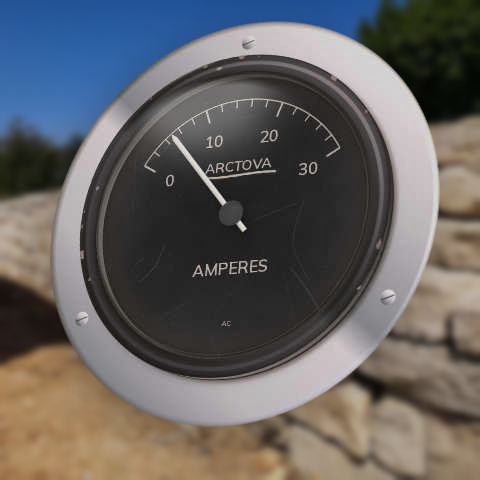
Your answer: **5** A
